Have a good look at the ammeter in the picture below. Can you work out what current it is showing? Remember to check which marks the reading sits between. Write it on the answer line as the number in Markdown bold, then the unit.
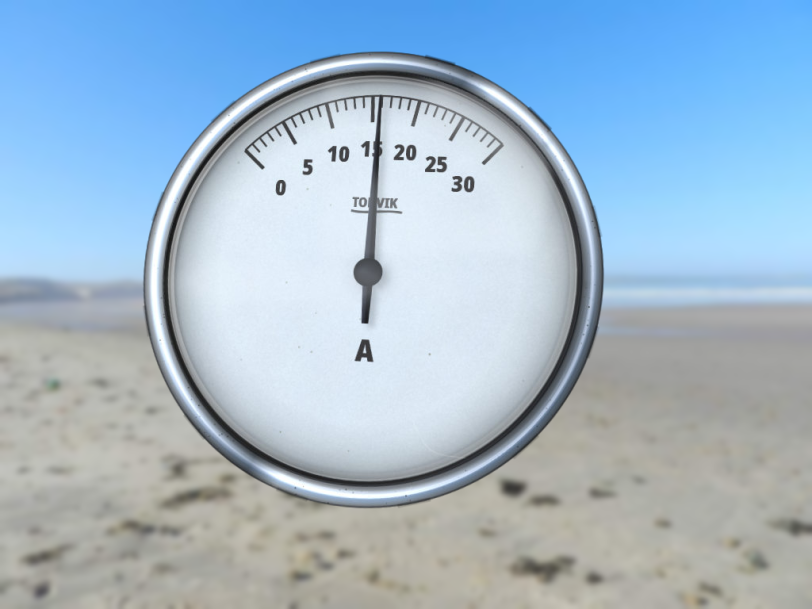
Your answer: **16** A
